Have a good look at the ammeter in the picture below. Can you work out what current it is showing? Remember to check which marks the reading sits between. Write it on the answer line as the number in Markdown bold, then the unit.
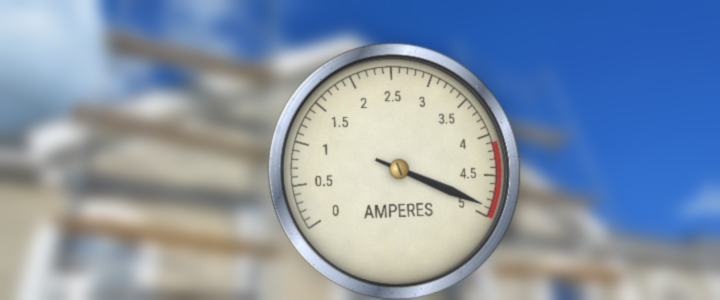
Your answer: **4.9** A
